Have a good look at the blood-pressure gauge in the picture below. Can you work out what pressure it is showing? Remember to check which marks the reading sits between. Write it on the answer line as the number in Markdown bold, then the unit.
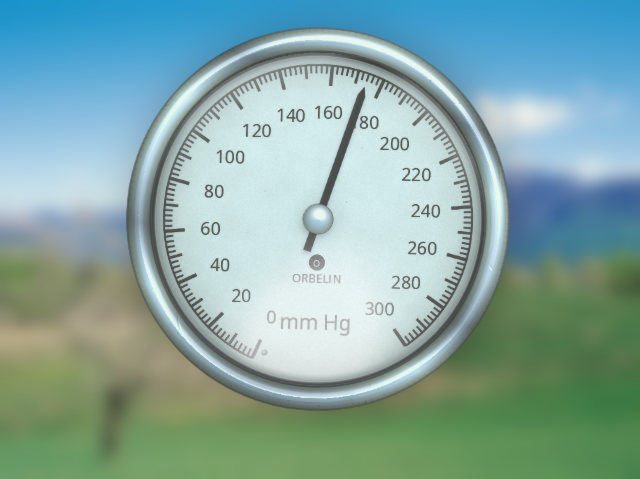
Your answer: **174** mmHg
